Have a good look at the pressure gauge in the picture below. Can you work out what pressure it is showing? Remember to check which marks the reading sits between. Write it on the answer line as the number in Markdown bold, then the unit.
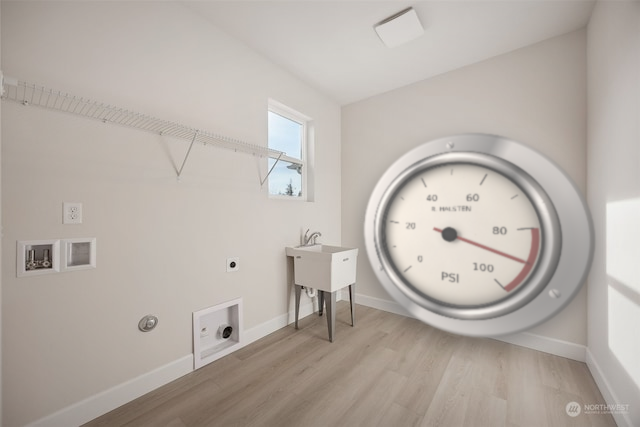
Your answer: **90** psi
